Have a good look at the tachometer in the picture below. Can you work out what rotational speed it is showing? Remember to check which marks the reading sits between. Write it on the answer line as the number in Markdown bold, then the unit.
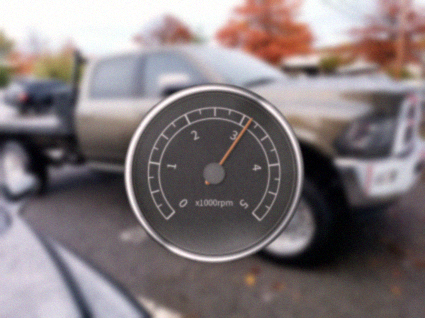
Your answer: **3125** rpm
